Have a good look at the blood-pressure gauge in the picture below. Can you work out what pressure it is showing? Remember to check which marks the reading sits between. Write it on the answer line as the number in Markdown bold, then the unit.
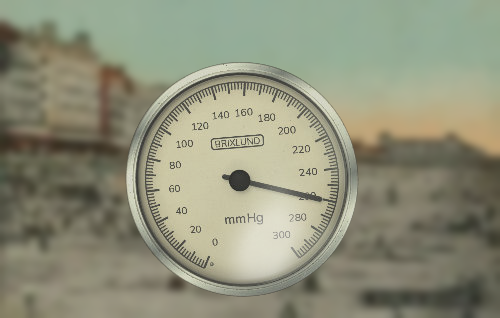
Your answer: **260** mmHg
